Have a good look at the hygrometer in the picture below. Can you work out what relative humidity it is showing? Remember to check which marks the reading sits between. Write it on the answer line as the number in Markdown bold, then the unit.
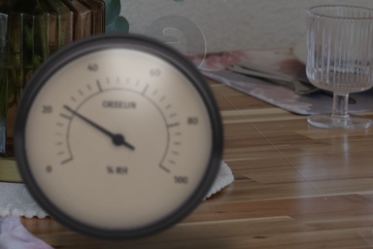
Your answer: **24** %
